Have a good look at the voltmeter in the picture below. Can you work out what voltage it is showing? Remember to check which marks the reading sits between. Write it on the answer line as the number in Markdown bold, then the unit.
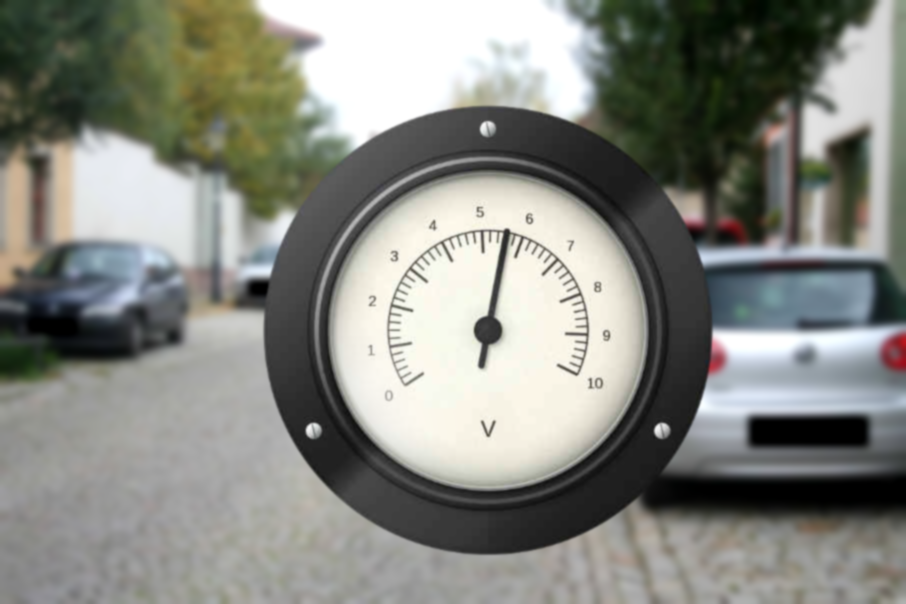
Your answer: **5.6** V
